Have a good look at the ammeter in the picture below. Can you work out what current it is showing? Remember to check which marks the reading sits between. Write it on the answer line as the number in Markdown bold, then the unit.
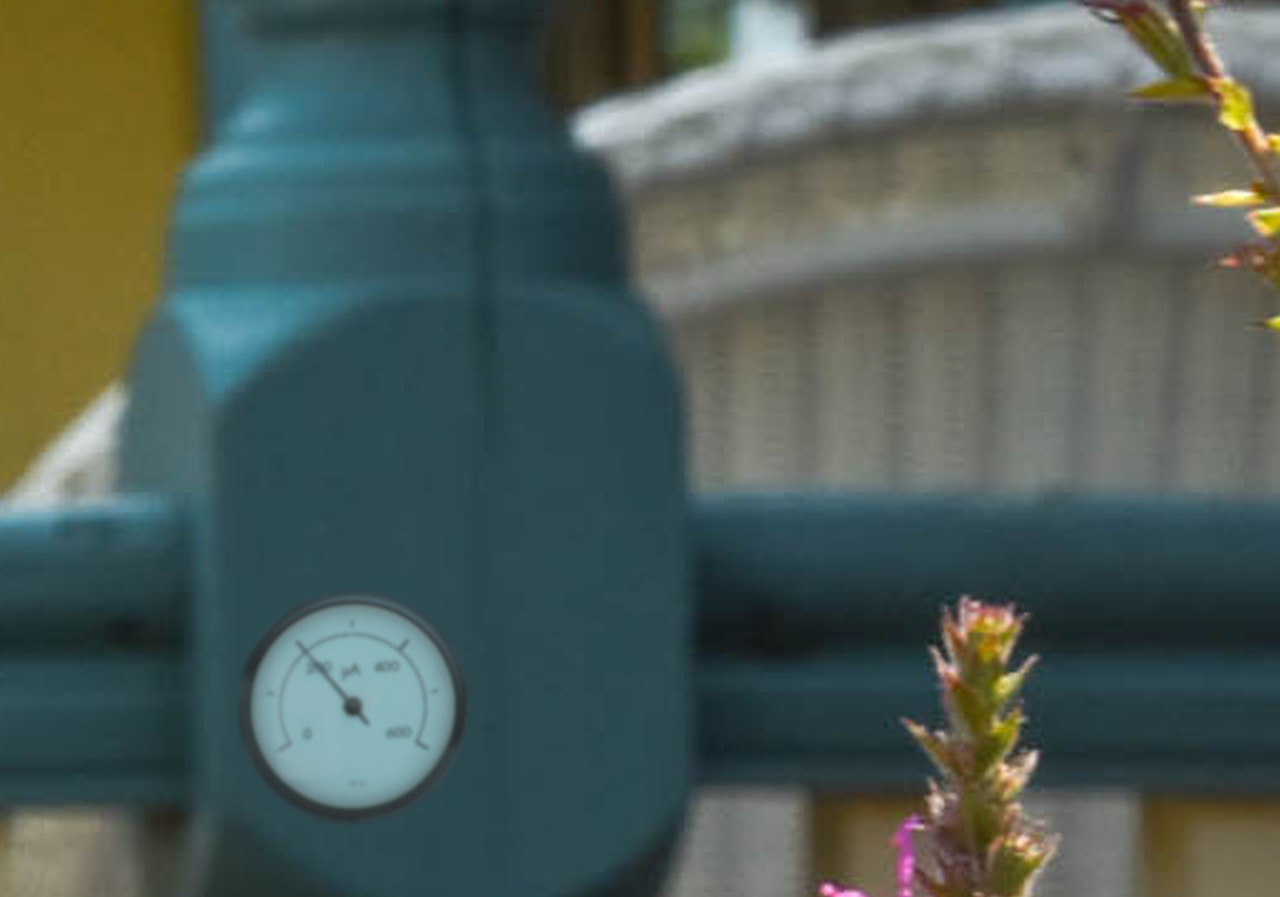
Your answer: **200** µA
